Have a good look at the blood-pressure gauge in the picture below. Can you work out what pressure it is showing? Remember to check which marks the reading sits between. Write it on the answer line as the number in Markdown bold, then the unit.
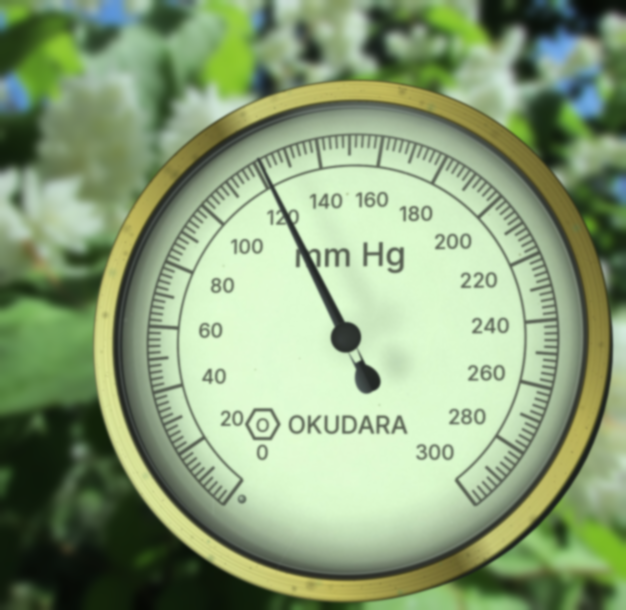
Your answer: **122** mmHg
